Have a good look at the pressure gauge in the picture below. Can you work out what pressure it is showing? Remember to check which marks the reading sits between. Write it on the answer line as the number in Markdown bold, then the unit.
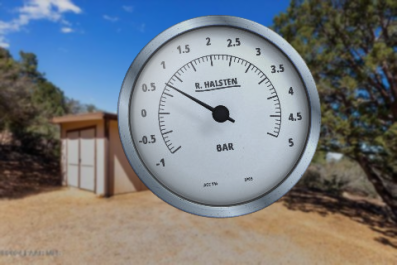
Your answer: **0.7** bar
